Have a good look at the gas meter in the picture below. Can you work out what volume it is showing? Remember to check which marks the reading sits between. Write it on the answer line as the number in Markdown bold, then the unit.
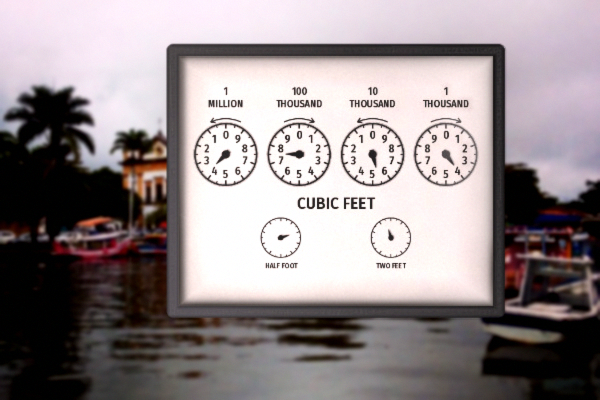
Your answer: **375400** ft³
